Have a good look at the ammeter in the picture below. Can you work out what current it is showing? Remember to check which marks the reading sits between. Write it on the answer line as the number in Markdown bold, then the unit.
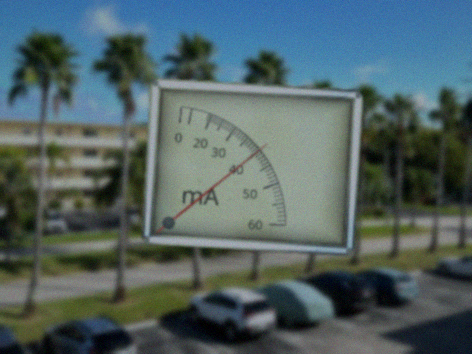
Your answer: **40** mA
